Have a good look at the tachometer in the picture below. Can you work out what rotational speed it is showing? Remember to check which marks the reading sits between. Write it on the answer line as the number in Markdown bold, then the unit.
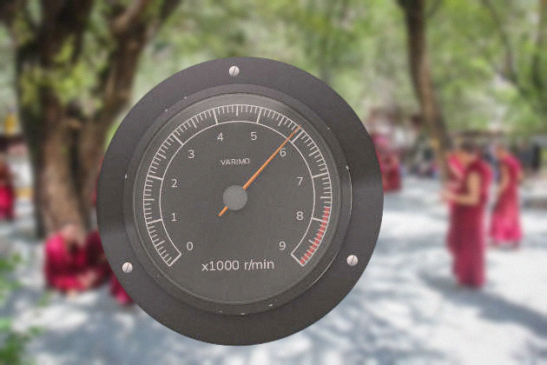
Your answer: **5900** rpm
